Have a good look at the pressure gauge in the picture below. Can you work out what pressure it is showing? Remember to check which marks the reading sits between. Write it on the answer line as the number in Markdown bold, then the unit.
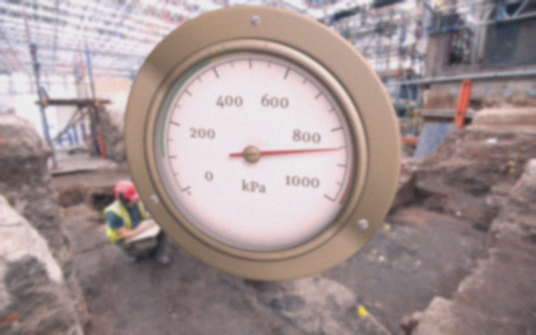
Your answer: **850** kPa
